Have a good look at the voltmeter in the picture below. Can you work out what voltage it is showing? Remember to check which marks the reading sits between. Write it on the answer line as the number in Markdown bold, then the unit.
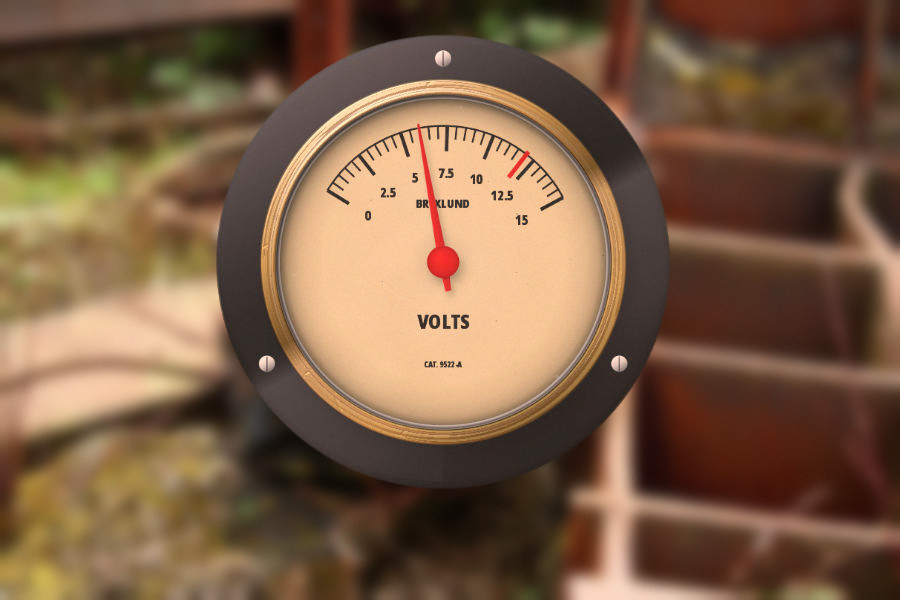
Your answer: **6** V
